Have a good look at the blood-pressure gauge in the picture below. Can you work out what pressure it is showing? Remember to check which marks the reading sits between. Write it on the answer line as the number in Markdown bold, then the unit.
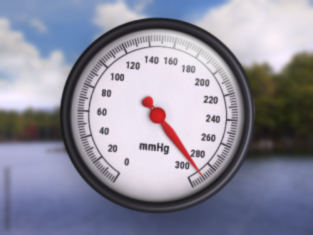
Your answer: **290** mmHg
